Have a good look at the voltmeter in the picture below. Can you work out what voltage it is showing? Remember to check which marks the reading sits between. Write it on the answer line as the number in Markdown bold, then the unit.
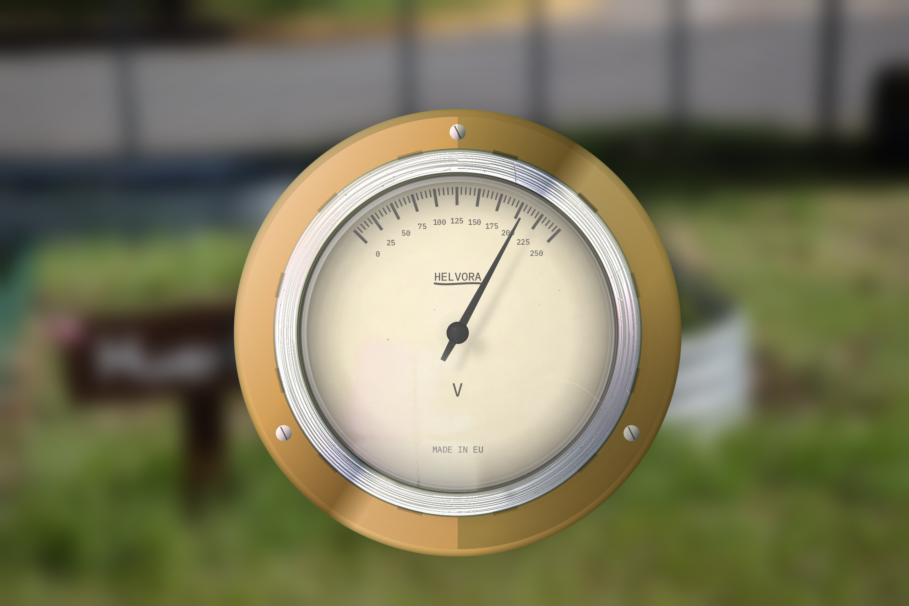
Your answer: **205** V
